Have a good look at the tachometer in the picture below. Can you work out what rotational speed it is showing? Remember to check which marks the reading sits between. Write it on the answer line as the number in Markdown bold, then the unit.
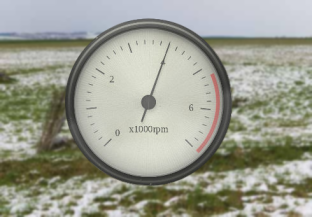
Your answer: **4000** rpm
